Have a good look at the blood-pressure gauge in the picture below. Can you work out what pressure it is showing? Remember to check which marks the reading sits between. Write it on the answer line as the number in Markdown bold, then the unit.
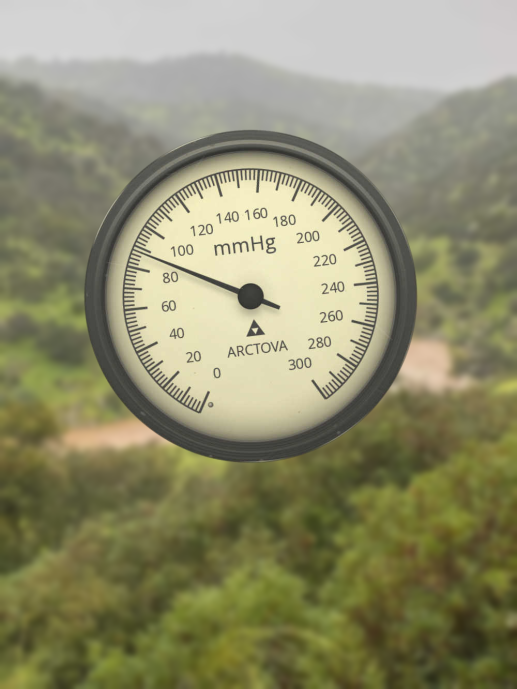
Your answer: **88** mmHg
